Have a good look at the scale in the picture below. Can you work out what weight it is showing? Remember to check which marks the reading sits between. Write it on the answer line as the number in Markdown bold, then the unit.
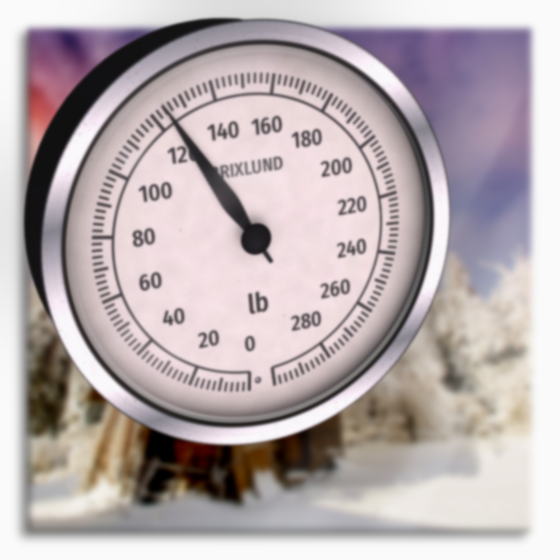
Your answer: **124** lb
